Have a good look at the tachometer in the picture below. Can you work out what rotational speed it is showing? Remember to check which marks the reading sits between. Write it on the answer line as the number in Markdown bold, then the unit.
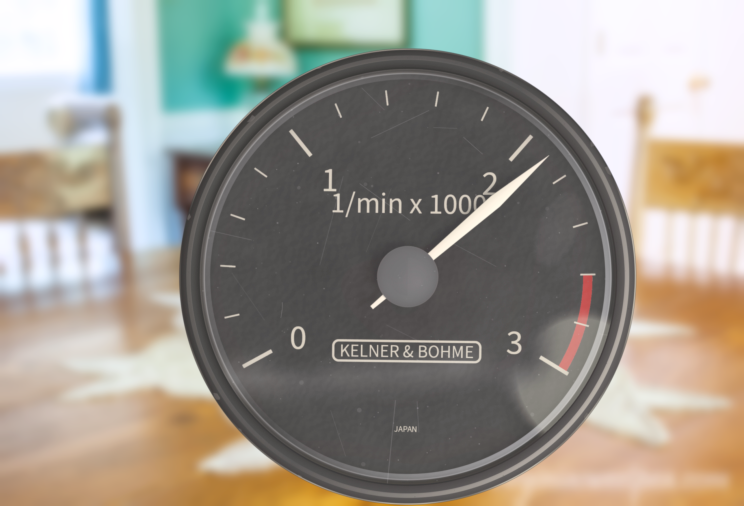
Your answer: **2100** rpm
